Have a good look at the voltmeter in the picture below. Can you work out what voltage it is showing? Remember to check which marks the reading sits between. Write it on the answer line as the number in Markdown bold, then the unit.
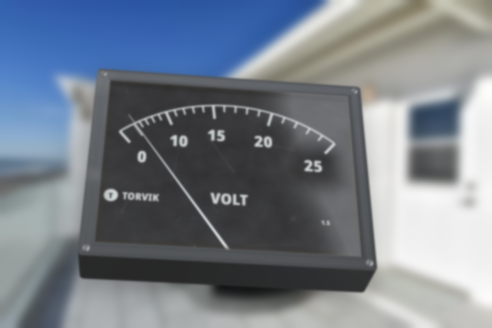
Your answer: **5** V
